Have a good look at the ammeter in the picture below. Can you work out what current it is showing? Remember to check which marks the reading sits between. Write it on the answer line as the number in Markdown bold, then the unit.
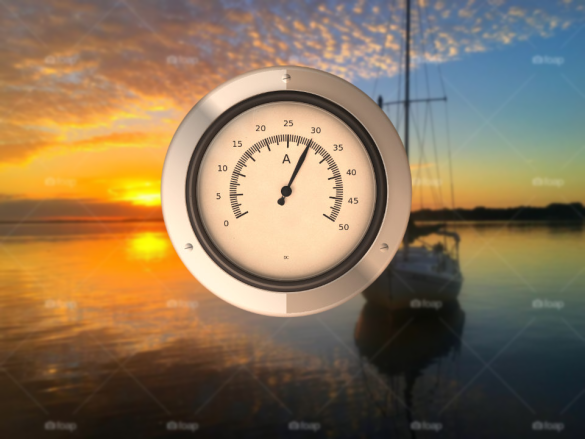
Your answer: **30** A
